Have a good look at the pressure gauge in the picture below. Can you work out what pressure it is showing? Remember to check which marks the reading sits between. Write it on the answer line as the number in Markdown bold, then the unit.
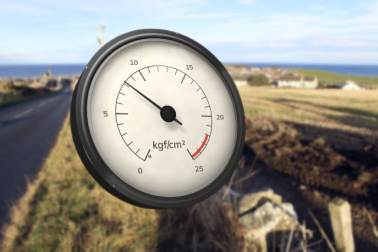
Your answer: **8** kg/cm²
